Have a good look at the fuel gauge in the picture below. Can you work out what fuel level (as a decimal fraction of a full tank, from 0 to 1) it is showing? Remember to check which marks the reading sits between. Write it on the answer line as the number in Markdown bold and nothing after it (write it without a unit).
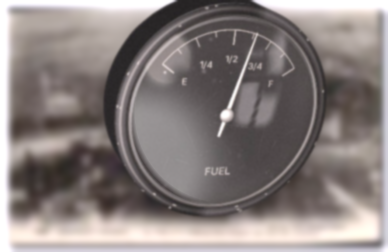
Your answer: **0.625**
